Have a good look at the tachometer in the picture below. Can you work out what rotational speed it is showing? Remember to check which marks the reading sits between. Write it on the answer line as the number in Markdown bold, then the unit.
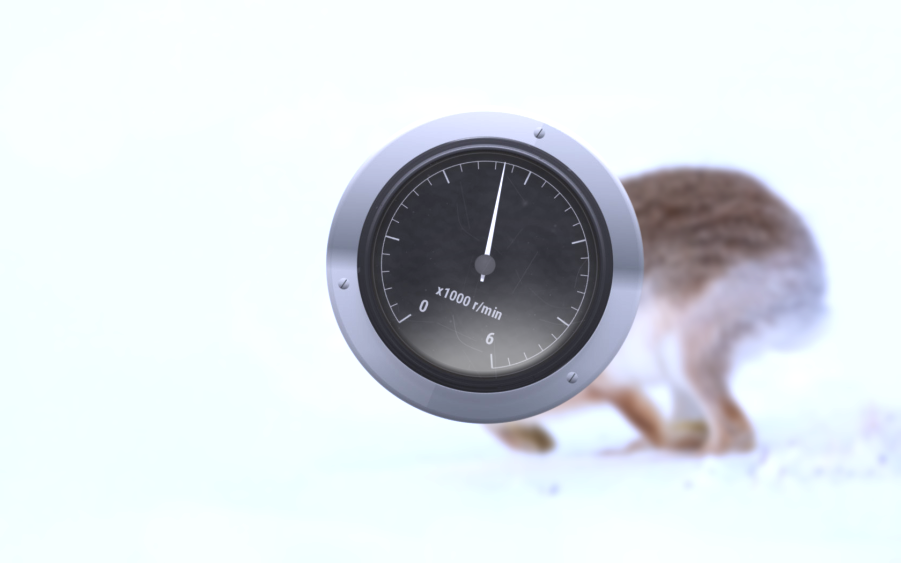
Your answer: **2700** rpm
